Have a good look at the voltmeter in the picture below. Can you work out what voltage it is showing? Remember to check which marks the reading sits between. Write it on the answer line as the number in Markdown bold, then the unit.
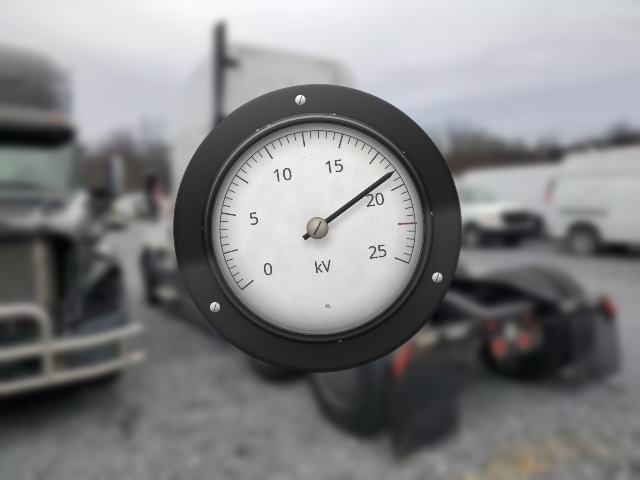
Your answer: **19** kV
